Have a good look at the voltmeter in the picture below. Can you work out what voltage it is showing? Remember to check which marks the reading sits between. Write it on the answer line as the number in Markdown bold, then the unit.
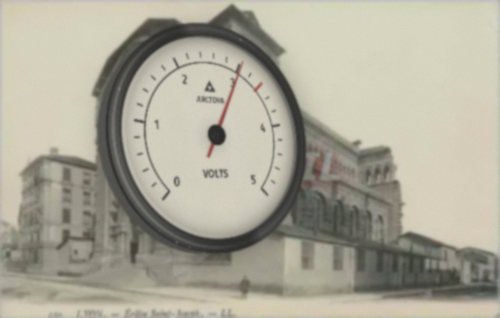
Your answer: **3** V
